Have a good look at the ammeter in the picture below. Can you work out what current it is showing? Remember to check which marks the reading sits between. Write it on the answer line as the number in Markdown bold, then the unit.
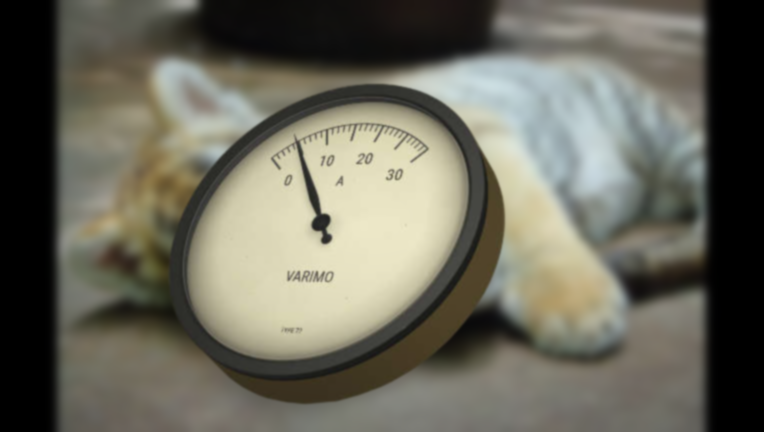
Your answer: **5** A
